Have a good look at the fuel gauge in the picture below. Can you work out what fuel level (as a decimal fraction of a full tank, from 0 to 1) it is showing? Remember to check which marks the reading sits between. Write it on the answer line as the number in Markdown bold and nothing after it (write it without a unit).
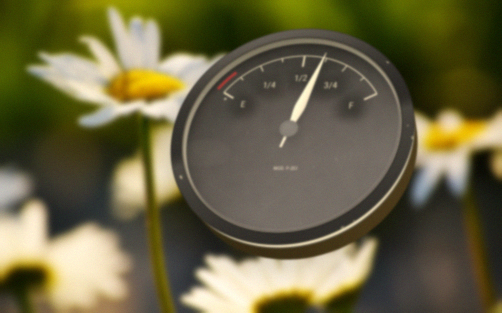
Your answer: **0.625**
